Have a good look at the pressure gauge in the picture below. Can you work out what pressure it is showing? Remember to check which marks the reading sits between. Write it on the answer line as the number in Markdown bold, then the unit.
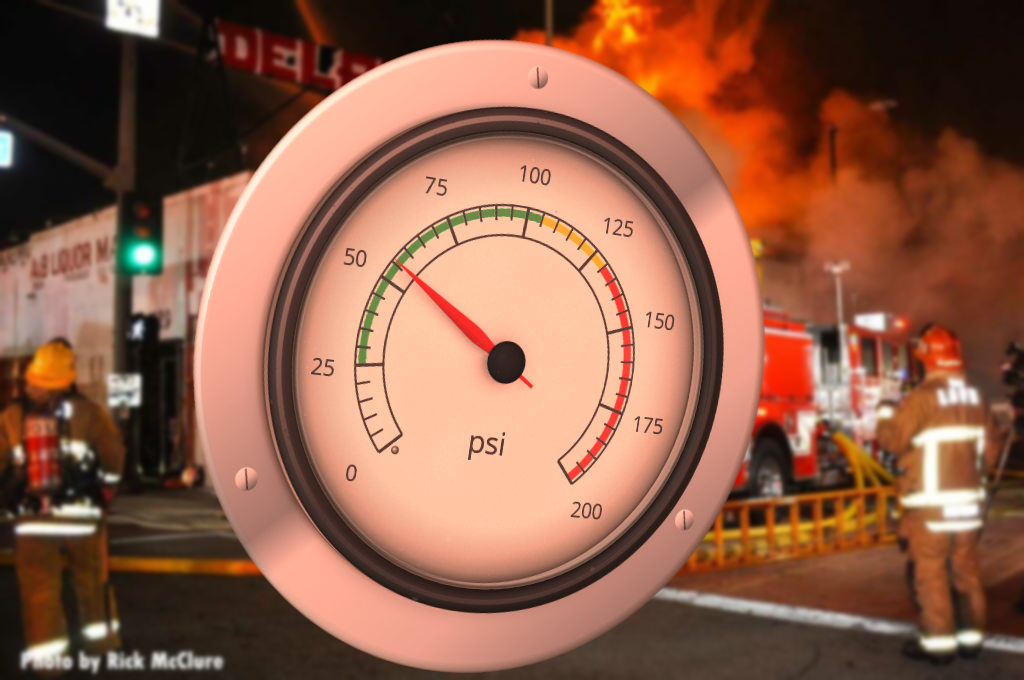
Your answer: **55** psi
